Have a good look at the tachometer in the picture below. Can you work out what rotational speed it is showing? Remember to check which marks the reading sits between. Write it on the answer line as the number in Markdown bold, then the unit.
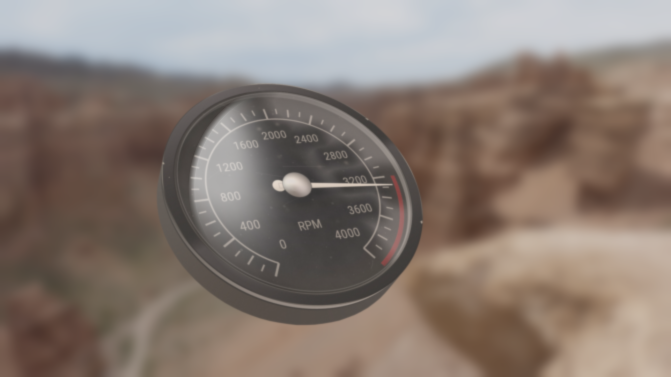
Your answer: **3300** rpm
